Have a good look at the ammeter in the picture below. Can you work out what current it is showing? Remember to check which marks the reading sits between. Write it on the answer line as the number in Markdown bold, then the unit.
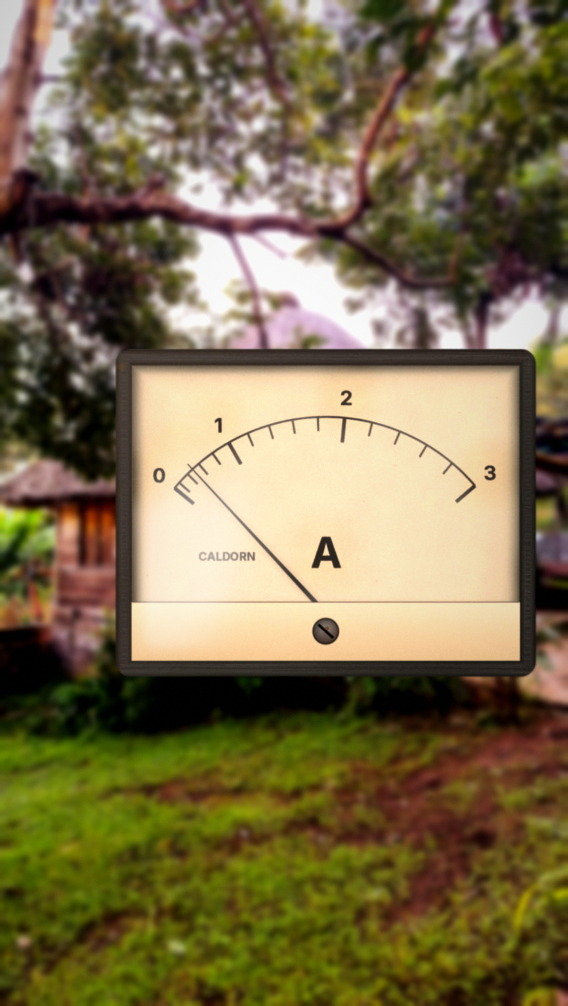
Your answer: **0.5** A
